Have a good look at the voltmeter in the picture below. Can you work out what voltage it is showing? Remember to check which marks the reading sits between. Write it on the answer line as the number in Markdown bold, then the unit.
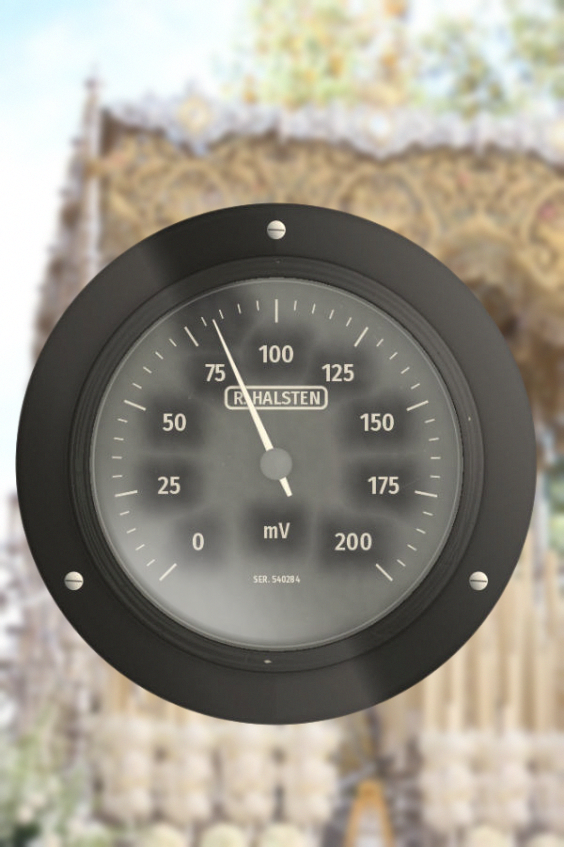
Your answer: **82.5** mV
